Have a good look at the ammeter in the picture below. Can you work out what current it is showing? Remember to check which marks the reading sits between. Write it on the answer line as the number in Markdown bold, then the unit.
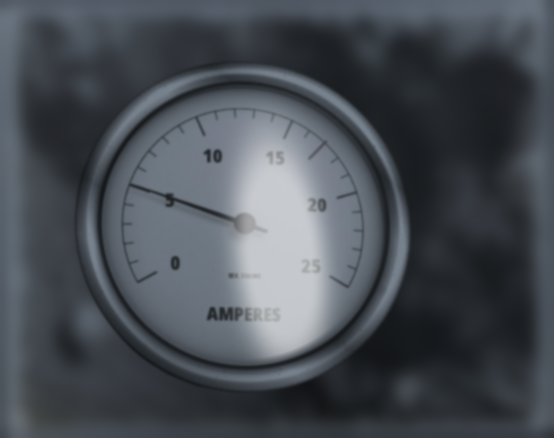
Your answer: **5** A
